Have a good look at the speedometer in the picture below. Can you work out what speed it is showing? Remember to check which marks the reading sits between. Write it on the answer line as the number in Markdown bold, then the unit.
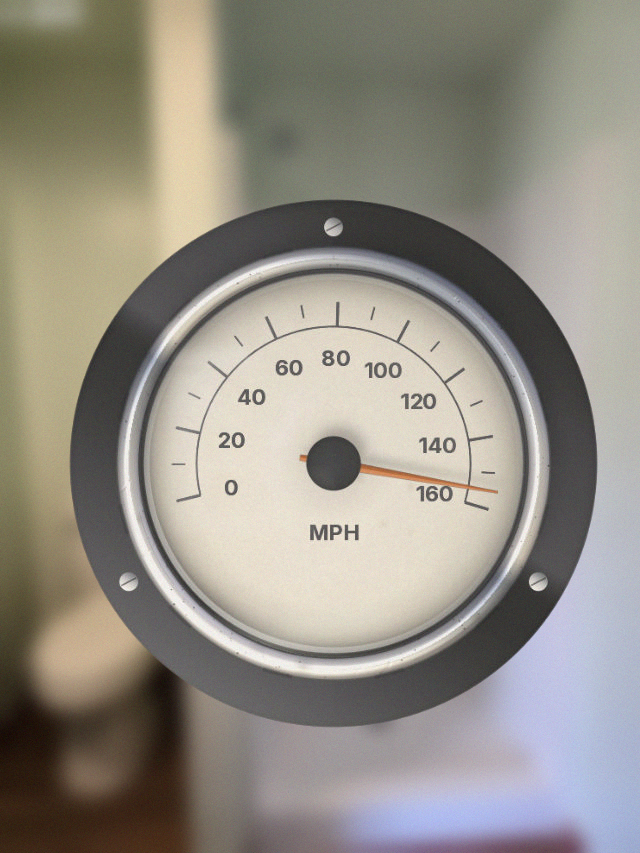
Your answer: **155** mph
